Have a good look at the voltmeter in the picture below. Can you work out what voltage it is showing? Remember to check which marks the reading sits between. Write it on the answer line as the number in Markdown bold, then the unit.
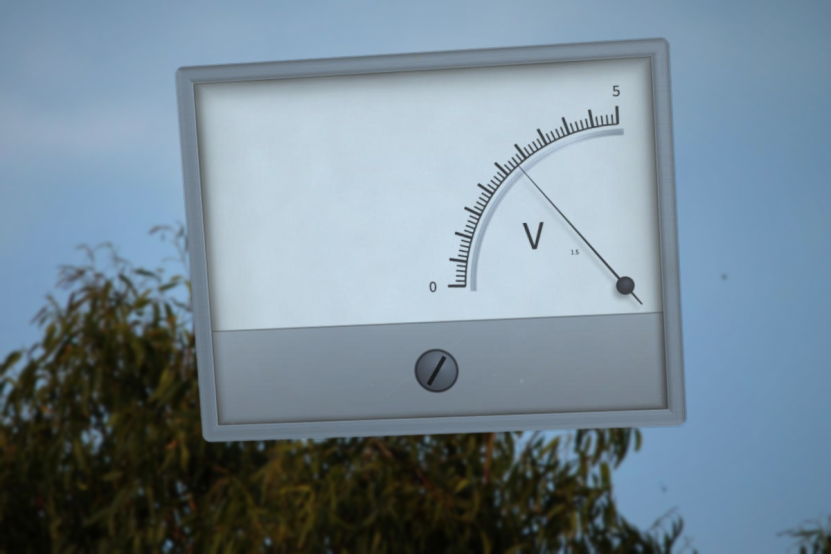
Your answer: **2.8** V
